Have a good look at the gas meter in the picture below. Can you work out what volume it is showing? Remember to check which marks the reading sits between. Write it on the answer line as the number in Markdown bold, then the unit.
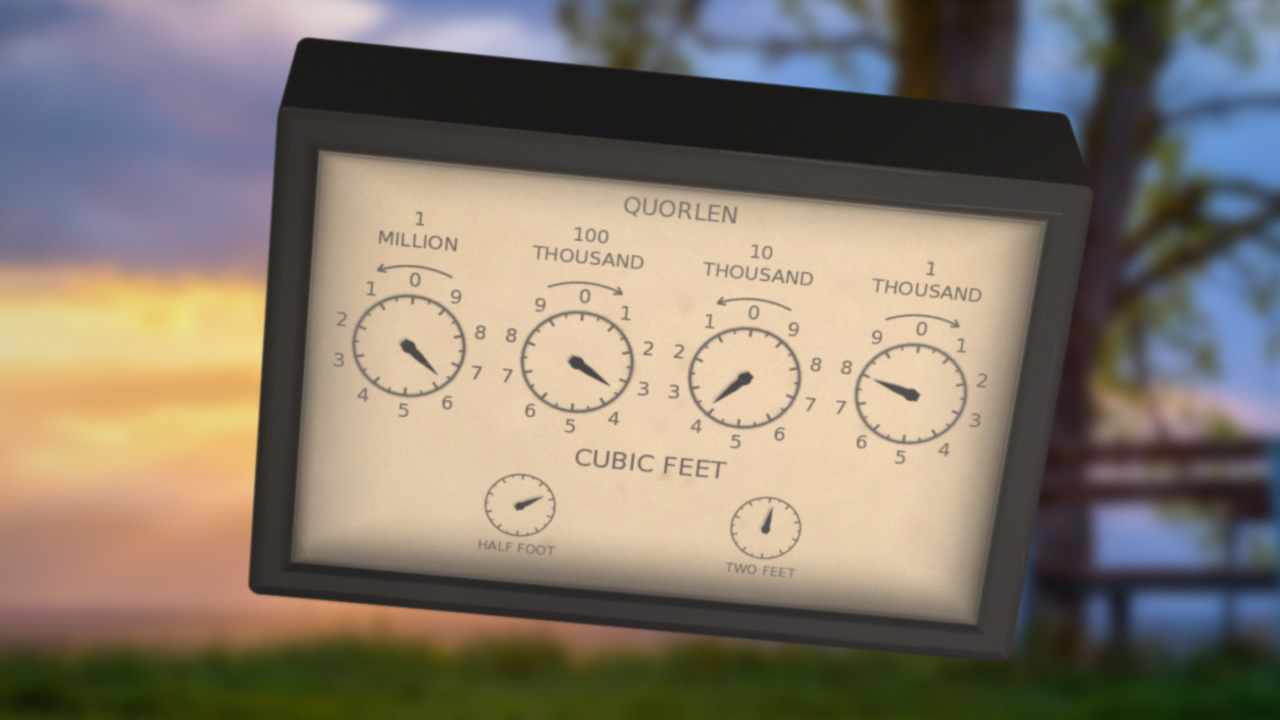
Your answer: **633800** ft³
